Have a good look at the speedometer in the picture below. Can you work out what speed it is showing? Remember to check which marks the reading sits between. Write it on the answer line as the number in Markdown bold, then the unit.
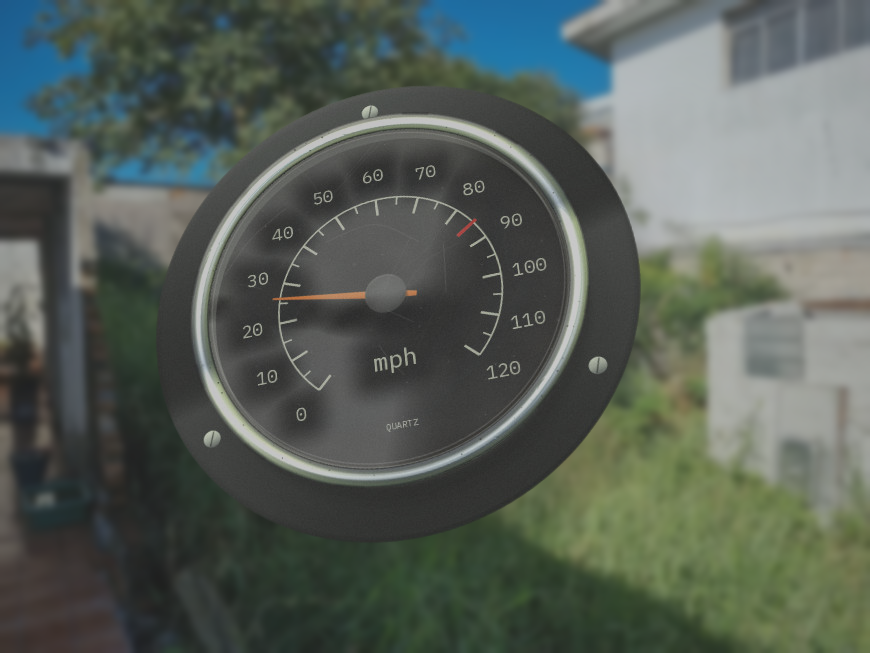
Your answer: **25** mph
